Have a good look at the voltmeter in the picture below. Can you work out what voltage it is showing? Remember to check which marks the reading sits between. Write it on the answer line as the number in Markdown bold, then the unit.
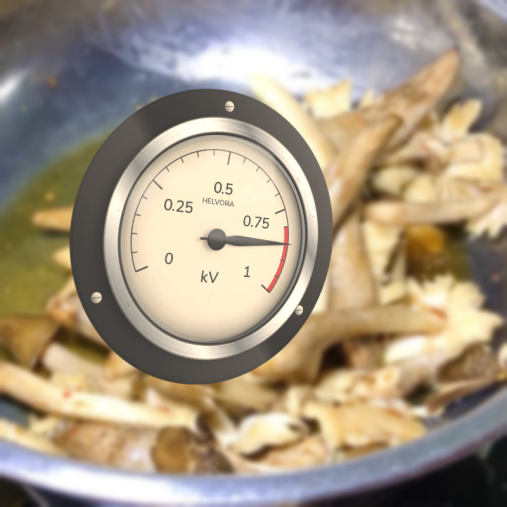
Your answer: **0.85** kV
